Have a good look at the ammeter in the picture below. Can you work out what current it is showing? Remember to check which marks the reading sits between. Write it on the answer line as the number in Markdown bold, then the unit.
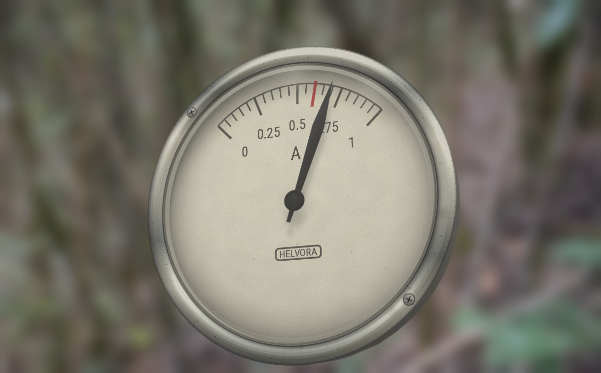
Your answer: **0.7** A
